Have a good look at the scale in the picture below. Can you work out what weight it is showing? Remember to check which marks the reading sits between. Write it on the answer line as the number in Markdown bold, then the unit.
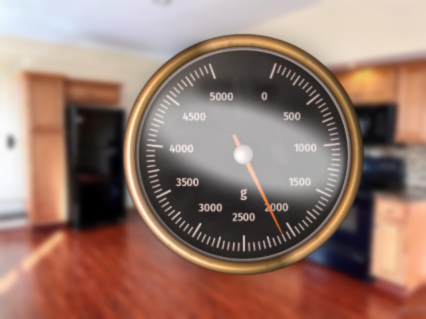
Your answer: **2100** g
